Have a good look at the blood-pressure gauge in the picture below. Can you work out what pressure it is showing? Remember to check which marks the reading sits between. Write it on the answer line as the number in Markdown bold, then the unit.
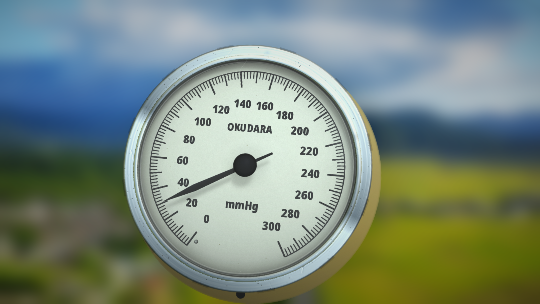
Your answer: **30** mmHg
